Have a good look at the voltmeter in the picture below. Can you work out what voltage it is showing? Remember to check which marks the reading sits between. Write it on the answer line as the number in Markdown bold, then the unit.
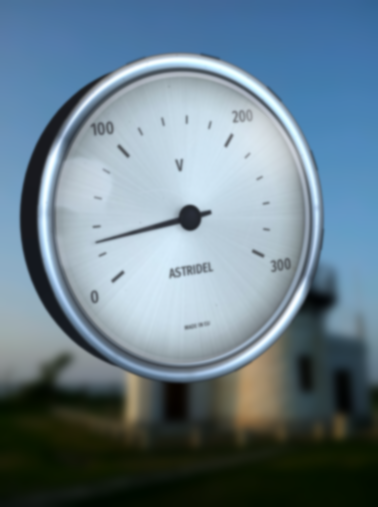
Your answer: **30** V
